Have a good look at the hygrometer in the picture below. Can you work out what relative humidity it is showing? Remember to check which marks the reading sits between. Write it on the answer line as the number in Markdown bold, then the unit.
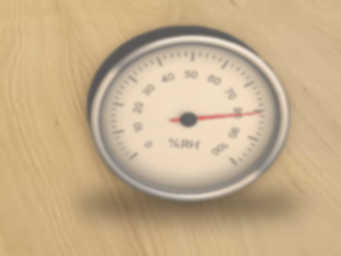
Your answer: **80** %
